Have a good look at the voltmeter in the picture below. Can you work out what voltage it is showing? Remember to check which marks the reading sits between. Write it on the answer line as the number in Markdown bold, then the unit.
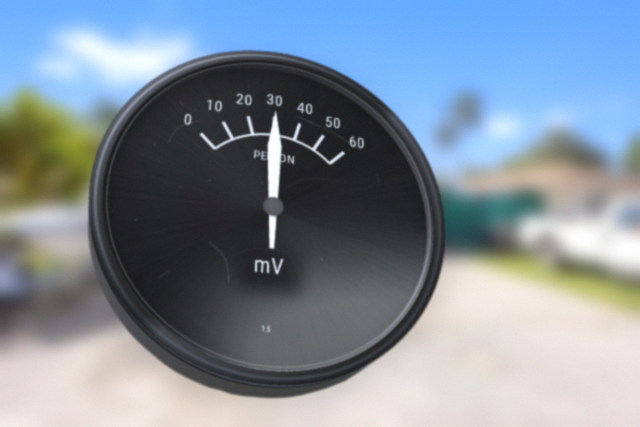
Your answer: **30** mV
